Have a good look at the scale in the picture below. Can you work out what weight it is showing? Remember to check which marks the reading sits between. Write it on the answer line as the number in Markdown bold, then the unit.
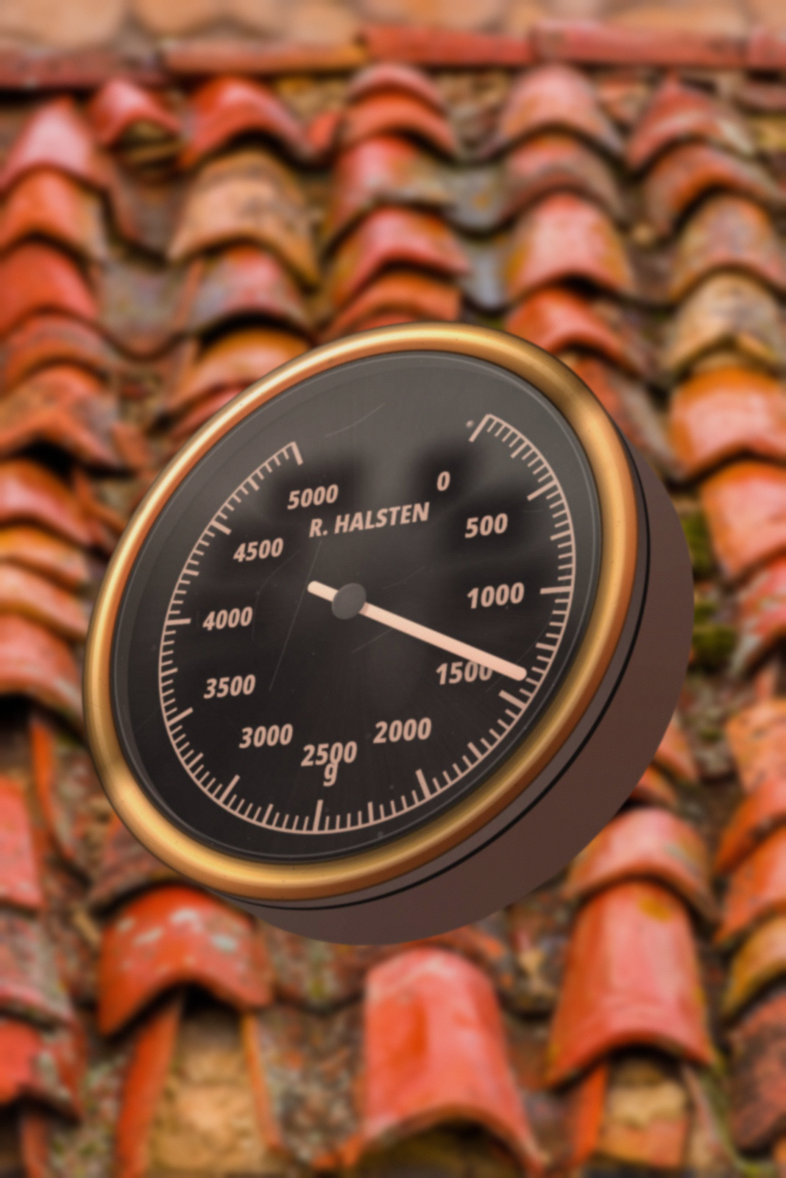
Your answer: **1400** g
